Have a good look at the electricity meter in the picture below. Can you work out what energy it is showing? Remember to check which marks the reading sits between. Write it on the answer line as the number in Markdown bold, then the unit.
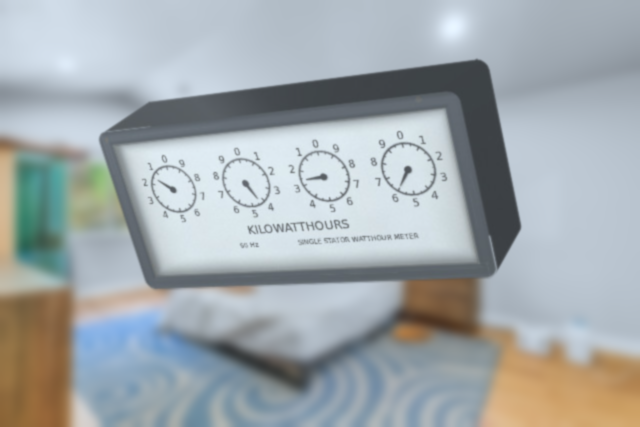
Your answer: **1426** kWh
